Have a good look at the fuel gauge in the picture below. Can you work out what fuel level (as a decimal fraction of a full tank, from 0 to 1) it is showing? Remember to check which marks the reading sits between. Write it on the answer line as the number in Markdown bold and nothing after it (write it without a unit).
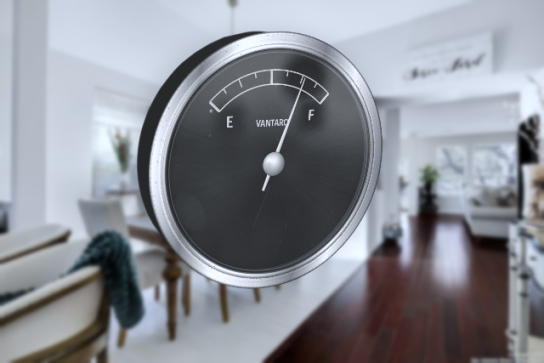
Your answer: **0.75**
